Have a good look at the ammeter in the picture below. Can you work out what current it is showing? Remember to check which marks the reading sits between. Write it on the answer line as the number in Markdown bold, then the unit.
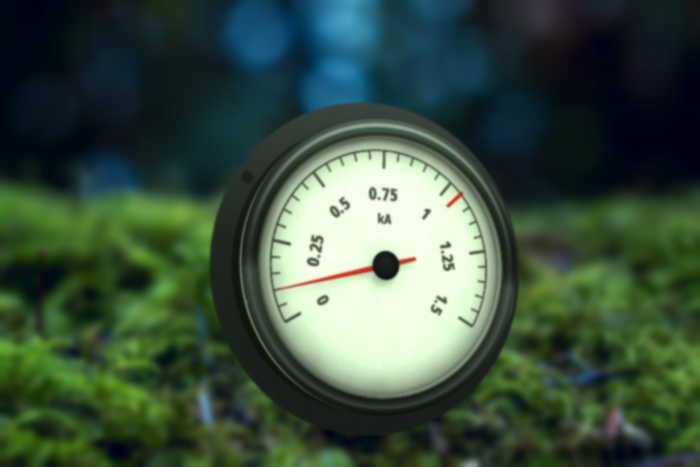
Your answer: **0.1** kA
